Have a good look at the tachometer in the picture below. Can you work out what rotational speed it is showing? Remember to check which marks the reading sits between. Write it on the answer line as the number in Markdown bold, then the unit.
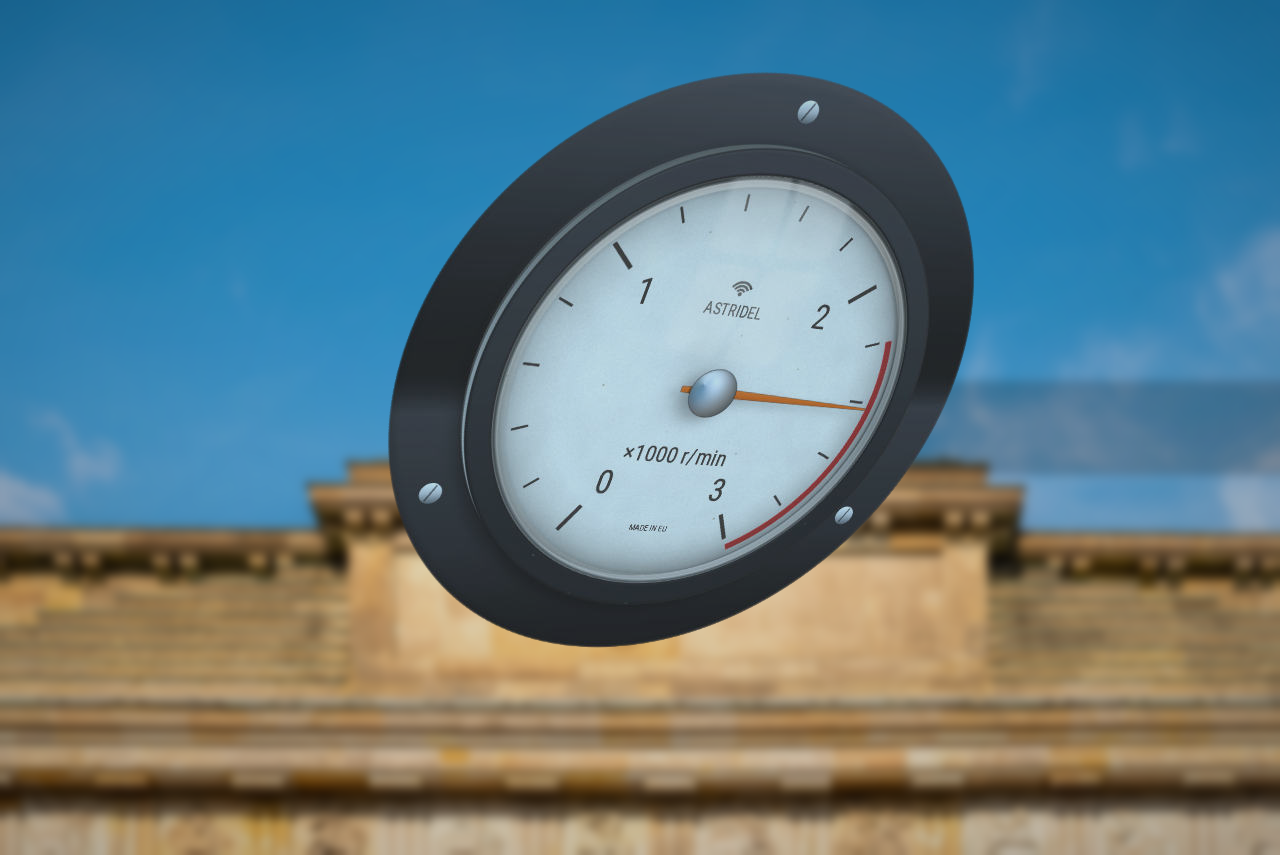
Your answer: **2400** rpm
